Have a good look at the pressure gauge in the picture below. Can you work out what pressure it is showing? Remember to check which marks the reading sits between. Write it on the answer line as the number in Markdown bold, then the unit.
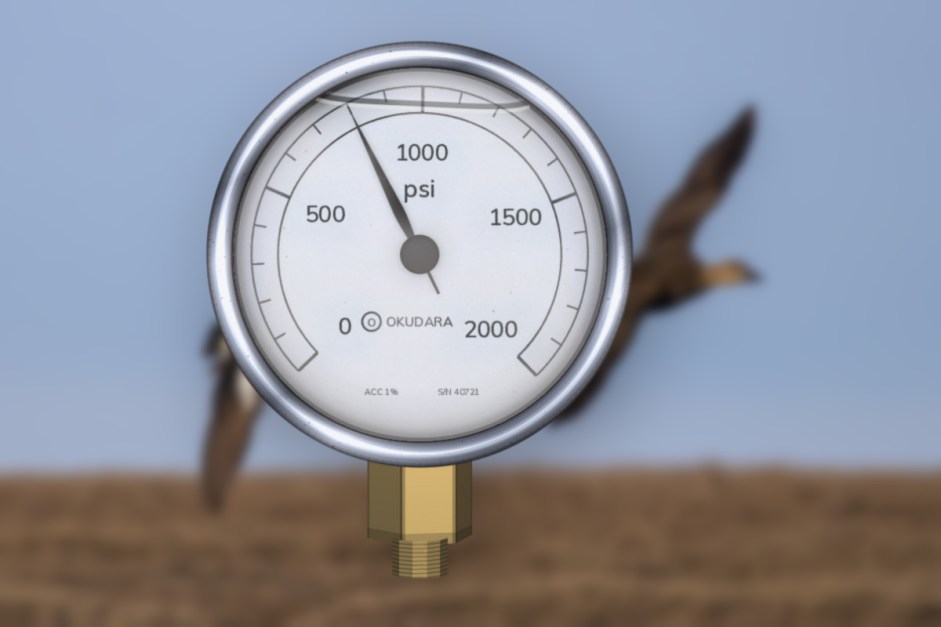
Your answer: **800** psi
